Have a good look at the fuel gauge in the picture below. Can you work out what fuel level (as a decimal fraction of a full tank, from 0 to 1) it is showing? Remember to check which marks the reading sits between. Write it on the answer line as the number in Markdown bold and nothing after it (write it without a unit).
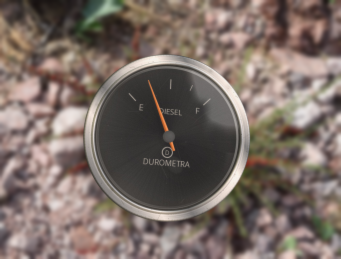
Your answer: **0.25**
